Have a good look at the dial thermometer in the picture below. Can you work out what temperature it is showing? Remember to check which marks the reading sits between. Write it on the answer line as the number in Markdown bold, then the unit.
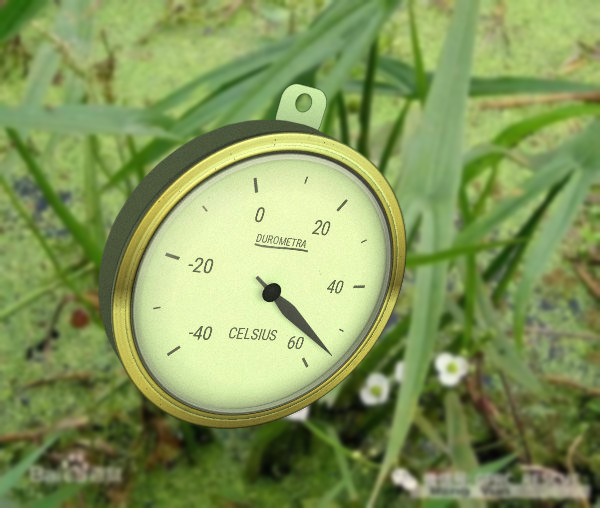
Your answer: **55** °C
